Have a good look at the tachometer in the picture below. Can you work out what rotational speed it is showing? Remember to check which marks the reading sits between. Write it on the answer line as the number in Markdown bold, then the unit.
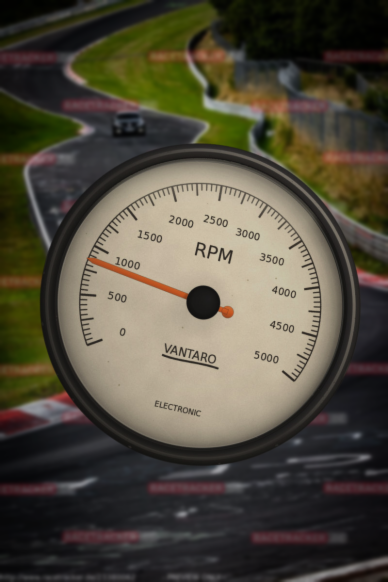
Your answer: **850** rpm
